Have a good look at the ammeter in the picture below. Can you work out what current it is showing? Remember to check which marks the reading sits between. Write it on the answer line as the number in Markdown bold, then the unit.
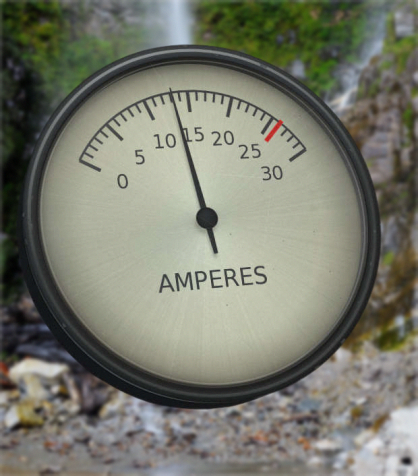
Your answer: **13** A
